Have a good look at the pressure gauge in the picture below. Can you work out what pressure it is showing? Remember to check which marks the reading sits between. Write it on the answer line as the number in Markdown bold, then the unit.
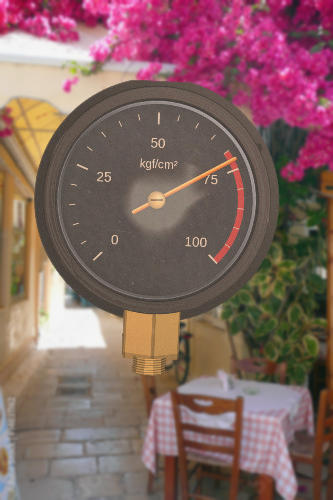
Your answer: **72.5** kg/cm²
